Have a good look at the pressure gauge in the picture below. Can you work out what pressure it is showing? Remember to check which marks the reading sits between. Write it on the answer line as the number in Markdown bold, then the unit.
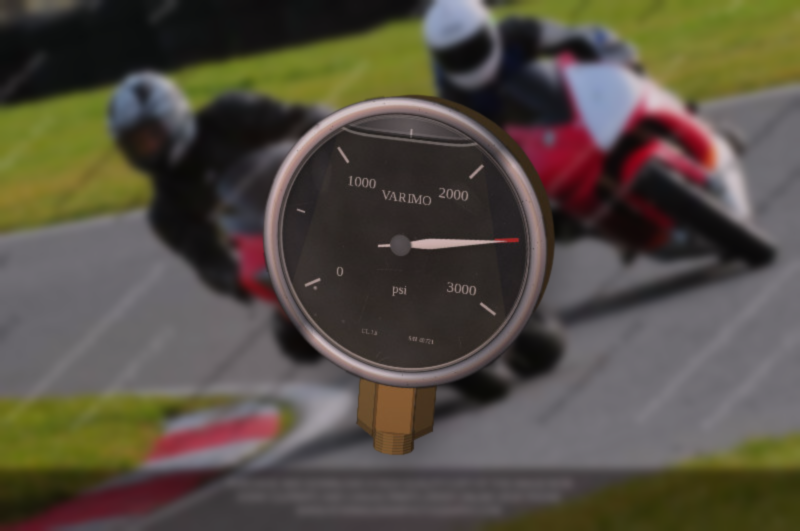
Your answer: **2500** psi
